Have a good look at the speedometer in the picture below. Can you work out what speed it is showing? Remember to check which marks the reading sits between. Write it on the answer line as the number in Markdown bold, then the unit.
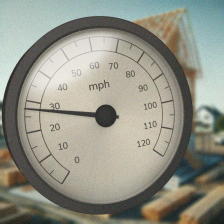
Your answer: **27.5** mph
